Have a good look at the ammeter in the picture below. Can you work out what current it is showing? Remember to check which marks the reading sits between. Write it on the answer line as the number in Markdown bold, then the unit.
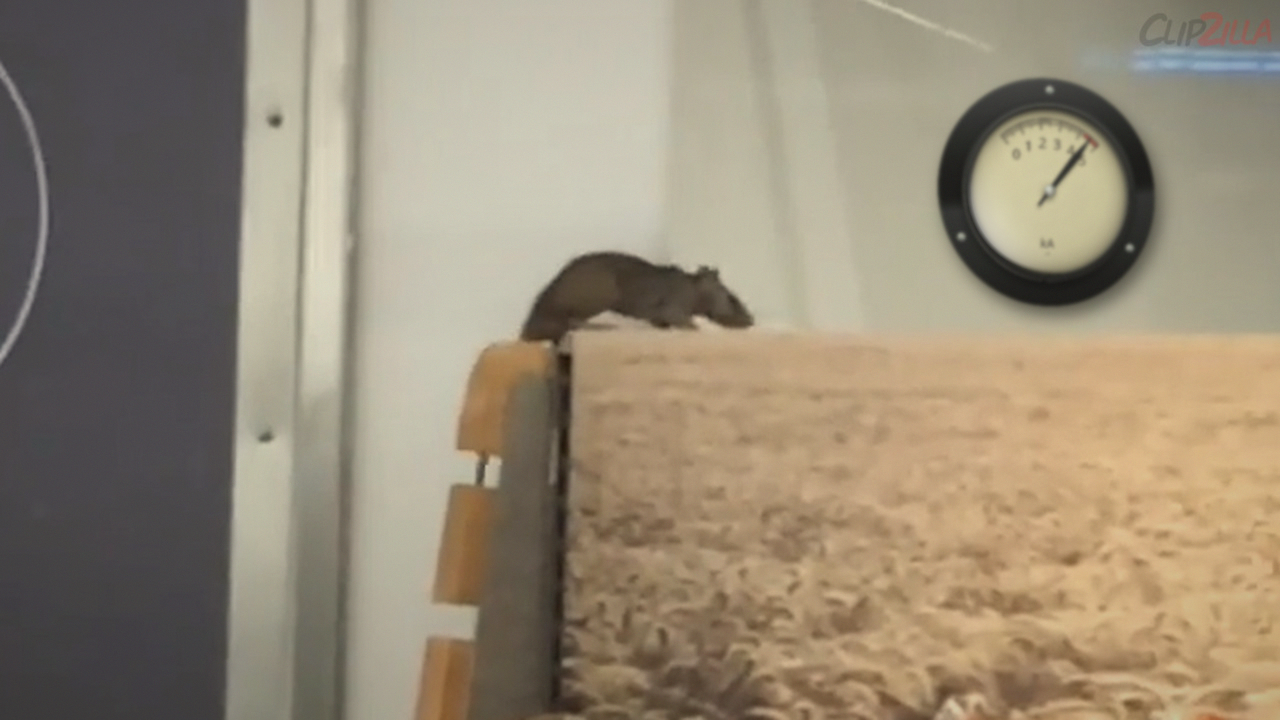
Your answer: **4.5** kA
